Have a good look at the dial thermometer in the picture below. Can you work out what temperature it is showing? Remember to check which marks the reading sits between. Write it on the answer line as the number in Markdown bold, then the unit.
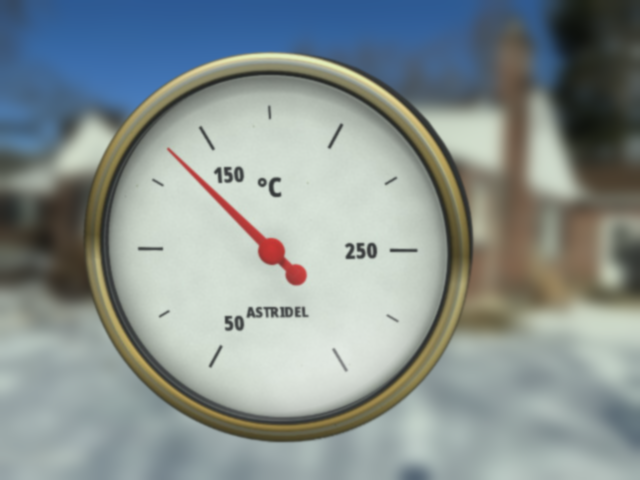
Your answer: **137.5** °C
